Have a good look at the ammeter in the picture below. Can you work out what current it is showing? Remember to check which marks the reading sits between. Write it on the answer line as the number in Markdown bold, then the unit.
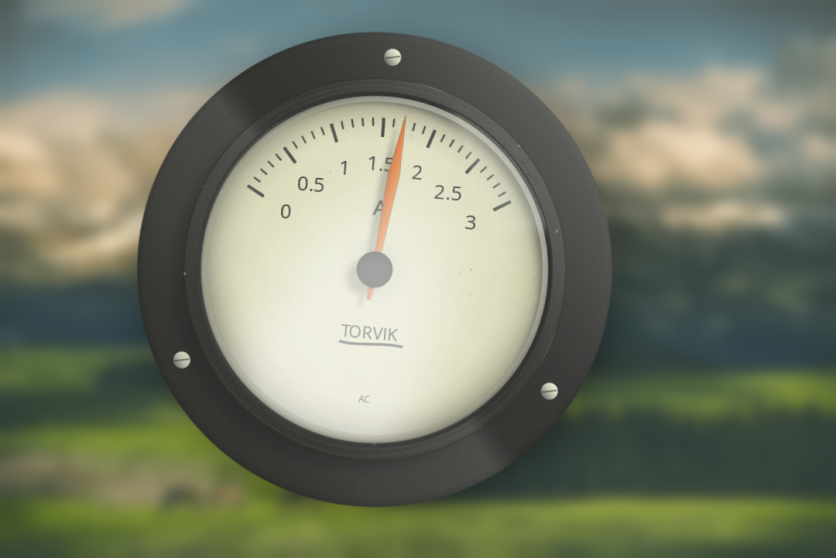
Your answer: **1.7** A
